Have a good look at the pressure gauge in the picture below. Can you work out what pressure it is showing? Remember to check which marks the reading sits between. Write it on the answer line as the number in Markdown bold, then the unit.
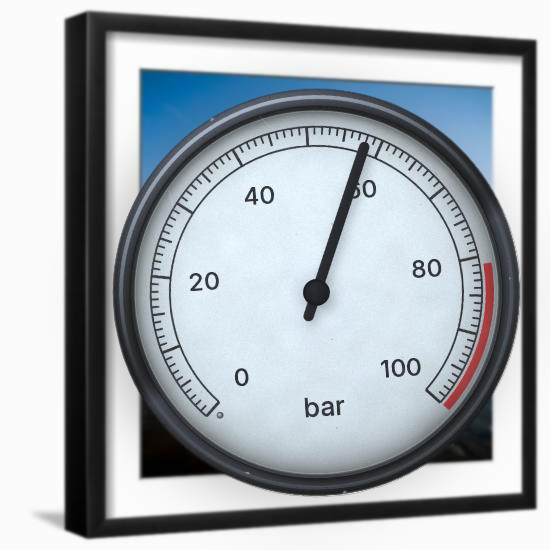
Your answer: **58** bar
